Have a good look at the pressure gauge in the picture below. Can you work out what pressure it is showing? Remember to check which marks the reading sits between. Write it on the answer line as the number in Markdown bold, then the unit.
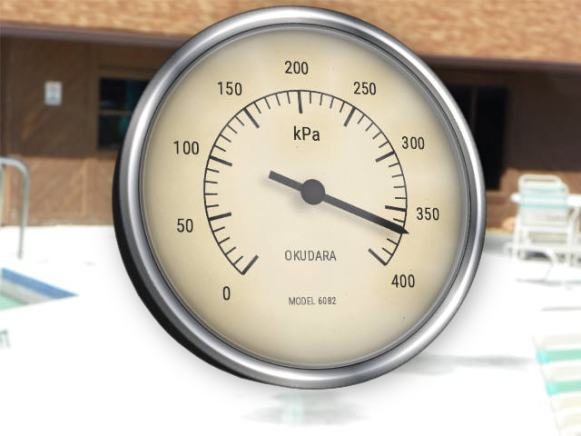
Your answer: **370** kPa
